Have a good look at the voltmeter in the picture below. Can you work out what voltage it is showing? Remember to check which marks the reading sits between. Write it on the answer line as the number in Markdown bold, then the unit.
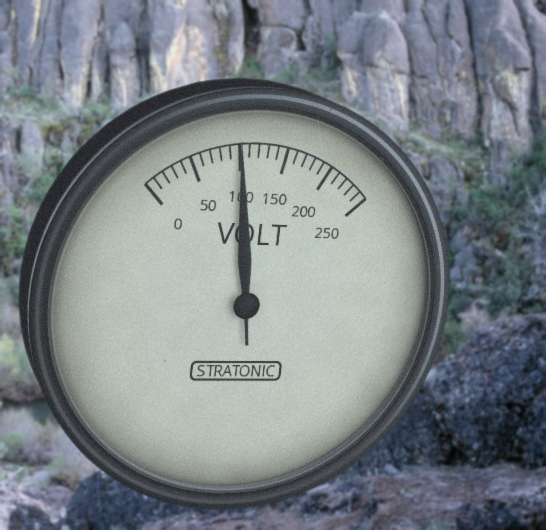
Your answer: **100** V
